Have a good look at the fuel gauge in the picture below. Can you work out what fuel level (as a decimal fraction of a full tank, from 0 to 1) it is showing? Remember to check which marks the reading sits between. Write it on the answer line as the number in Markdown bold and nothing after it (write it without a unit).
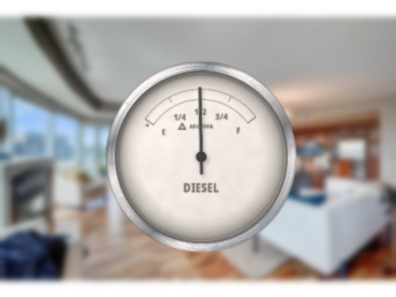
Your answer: **0.5**
